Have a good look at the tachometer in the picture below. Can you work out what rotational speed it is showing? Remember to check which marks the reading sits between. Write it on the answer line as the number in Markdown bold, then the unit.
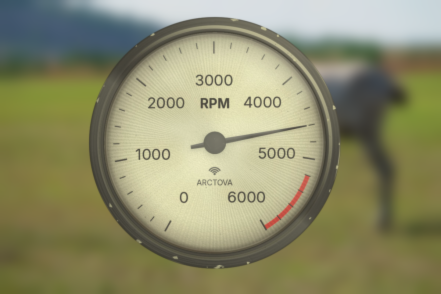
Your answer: **4600** rpm
